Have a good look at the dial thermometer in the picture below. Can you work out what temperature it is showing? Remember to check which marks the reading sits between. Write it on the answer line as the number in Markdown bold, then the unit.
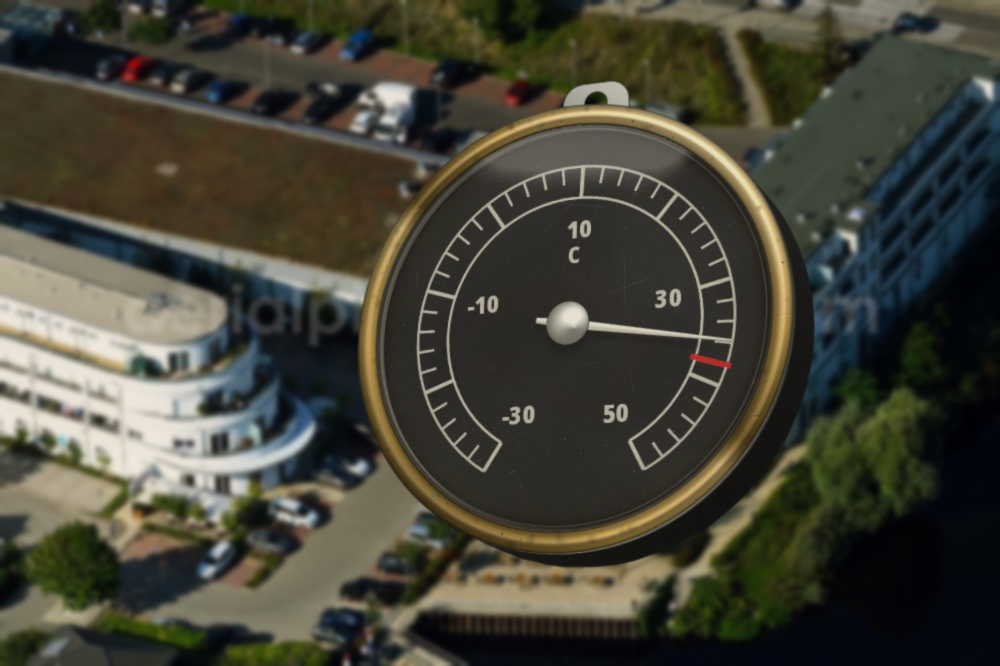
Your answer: **36** °C
